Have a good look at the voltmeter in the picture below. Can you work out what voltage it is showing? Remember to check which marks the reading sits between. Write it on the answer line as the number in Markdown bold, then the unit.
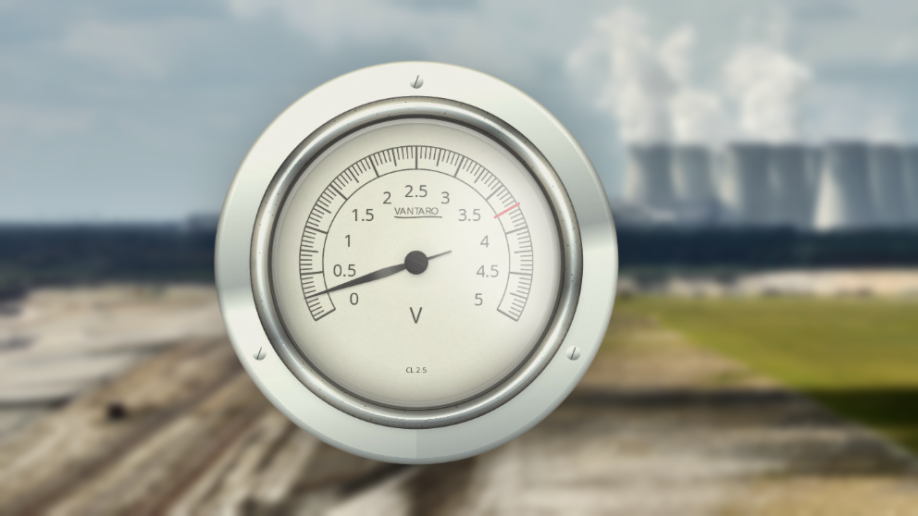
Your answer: **0.25** V
